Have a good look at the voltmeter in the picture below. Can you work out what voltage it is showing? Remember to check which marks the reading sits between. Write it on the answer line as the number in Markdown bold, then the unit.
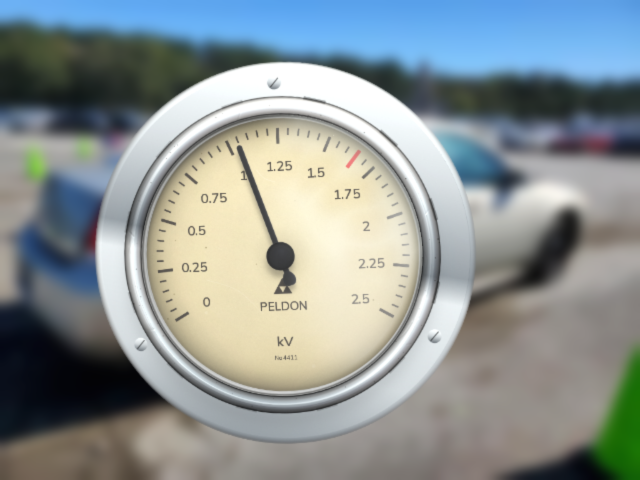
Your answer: **1.05** kV
